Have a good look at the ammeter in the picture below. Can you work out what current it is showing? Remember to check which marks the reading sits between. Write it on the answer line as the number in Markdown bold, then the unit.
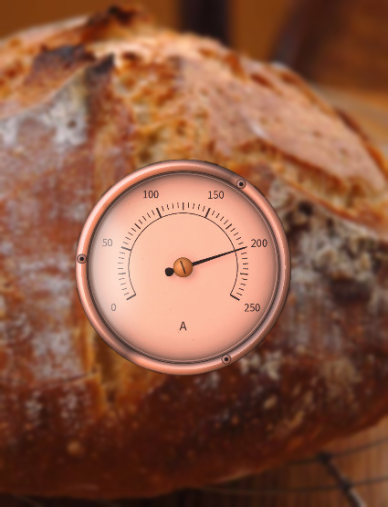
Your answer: **200** A
